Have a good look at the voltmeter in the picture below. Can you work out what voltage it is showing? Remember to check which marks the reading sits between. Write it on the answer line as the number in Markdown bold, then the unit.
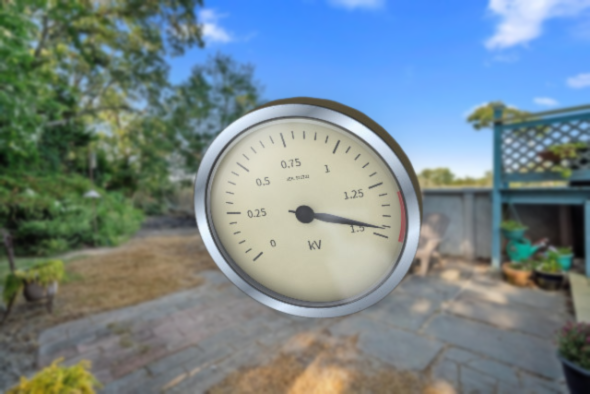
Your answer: **1.45** kV
